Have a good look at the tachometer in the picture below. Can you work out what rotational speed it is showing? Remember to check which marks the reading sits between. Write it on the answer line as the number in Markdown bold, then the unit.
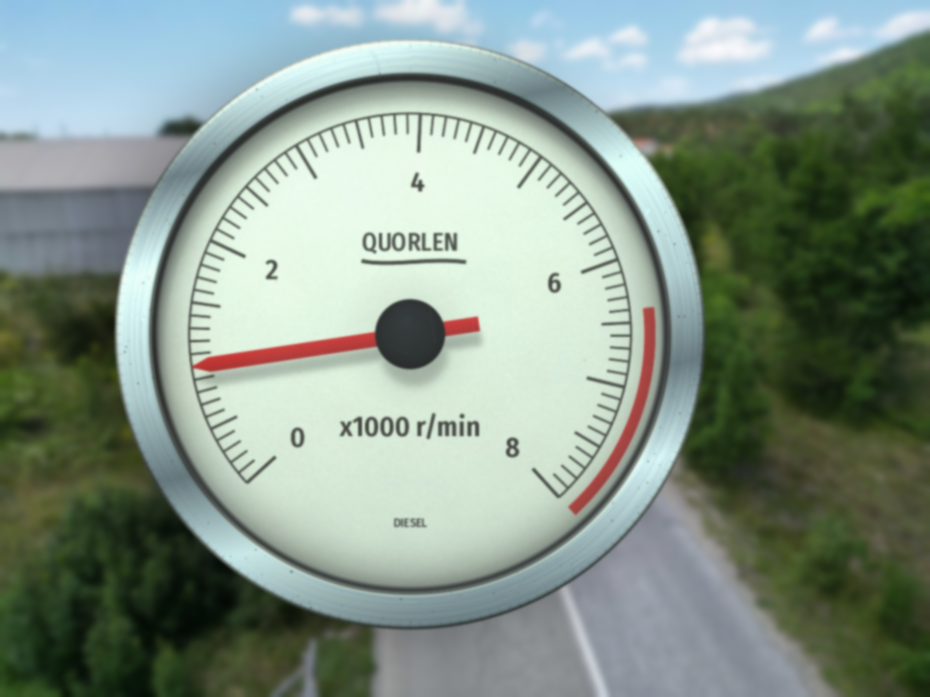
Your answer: **1000** rpm
